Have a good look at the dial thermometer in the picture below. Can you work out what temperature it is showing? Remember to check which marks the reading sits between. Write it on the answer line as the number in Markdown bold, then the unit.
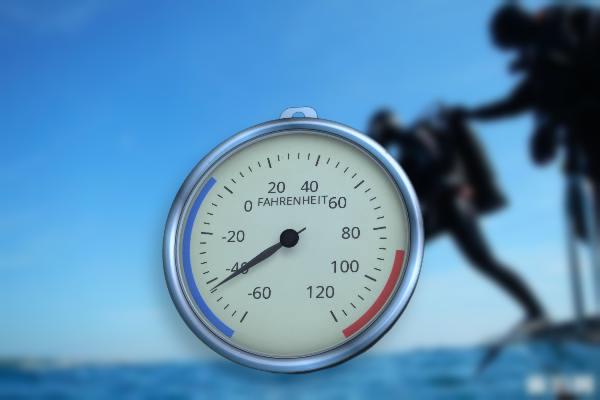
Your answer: **-44** °F
